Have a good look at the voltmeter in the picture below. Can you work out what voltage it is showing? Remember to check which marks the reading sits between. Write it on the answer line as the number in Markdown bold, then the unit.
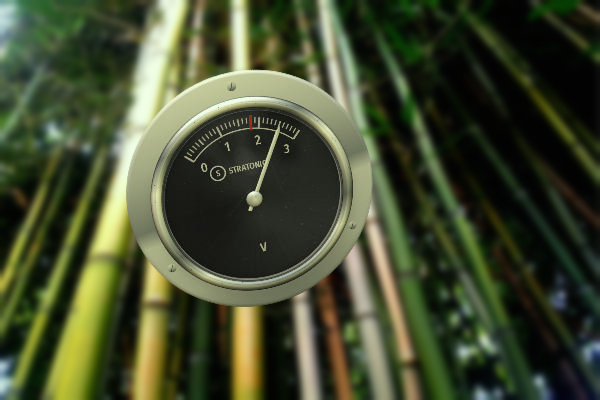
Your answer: **2.5** V
